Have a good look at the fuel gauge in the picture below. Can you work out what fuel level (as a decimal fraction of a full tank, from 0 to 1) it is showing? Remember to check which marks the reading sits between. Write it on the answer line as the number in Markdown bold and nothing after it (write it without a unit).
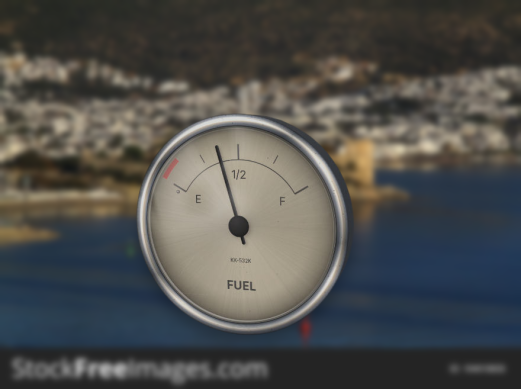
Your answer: **0.375**
